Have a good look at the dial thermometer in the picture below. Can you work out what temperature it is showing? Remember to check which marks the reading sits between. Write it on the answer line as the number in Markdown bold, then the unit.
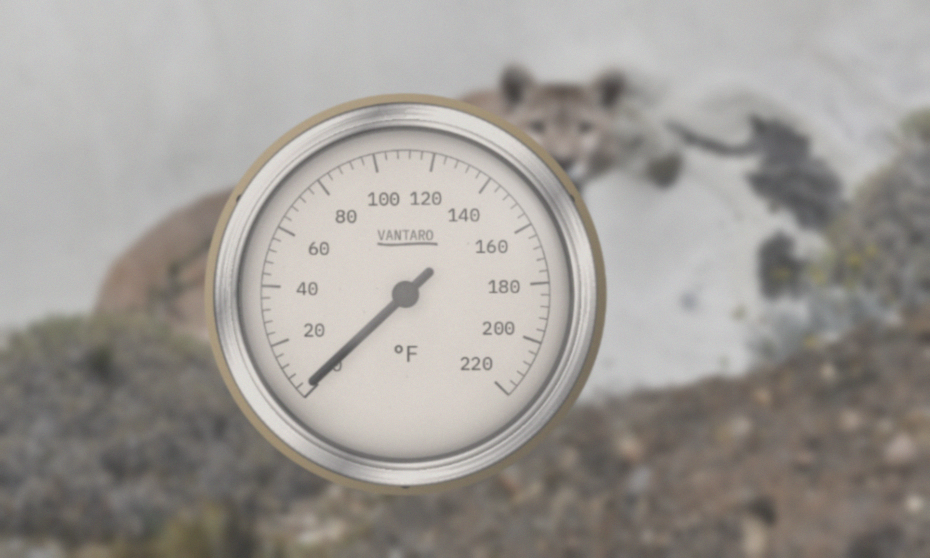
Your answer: **2** °F
